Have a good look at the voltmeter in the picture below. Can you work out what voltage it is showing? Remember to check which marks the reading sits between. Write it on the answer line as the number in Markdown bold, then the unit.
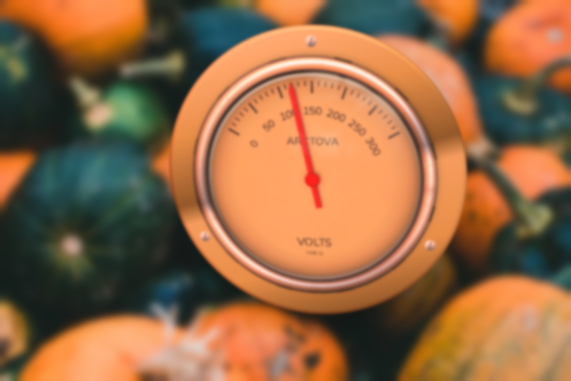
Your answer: **120** V
